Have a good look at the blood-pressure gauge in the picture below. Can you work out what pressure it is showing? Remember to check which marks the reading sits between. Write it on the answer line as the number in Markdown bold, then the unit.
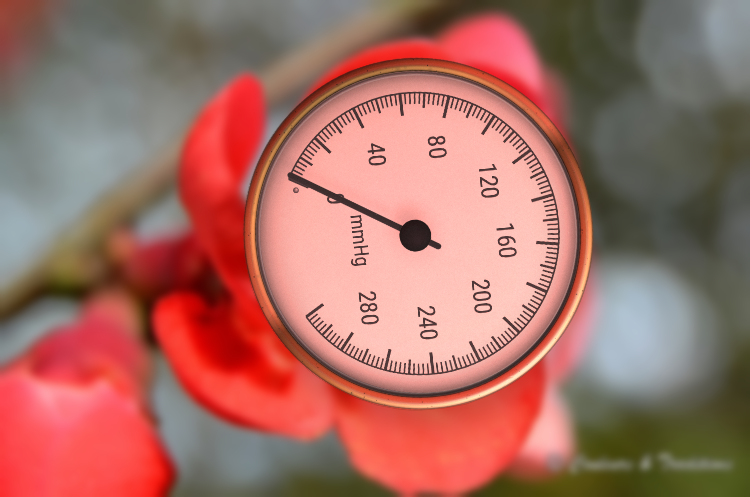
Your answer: **2** mmHg
